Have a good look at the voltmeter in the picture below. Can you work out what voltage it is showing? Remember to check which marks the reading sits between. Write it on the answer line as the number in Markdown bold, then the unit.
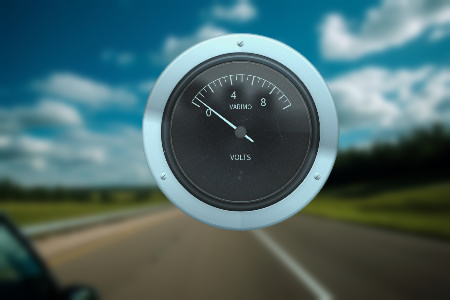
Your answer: **0.5** V
